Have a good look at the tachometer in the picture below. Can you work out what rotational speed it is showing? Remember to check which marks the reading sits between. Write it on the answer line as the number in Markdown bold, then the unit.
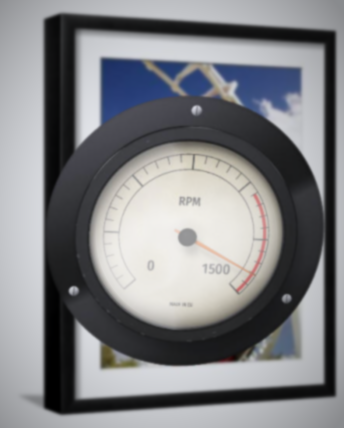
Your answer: **1400** rpm
